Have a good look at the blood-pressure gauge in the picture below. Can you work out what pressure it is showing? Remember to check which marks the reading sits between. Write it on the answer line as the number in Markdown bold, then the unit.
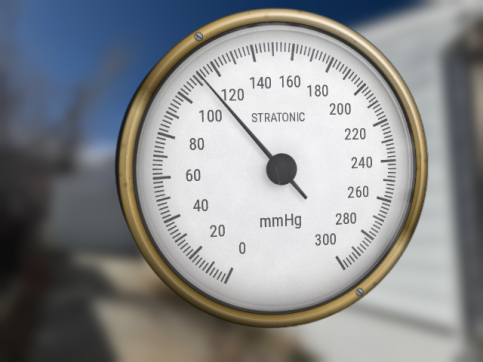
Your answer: **112** mmHg
